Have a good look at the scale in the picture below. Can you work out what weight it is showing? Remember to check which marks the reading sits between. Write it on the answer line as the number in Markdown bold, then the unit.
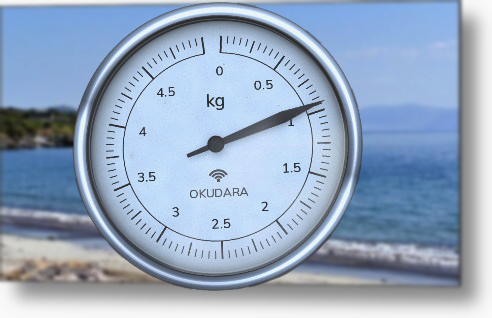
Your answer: **0.95** kg
